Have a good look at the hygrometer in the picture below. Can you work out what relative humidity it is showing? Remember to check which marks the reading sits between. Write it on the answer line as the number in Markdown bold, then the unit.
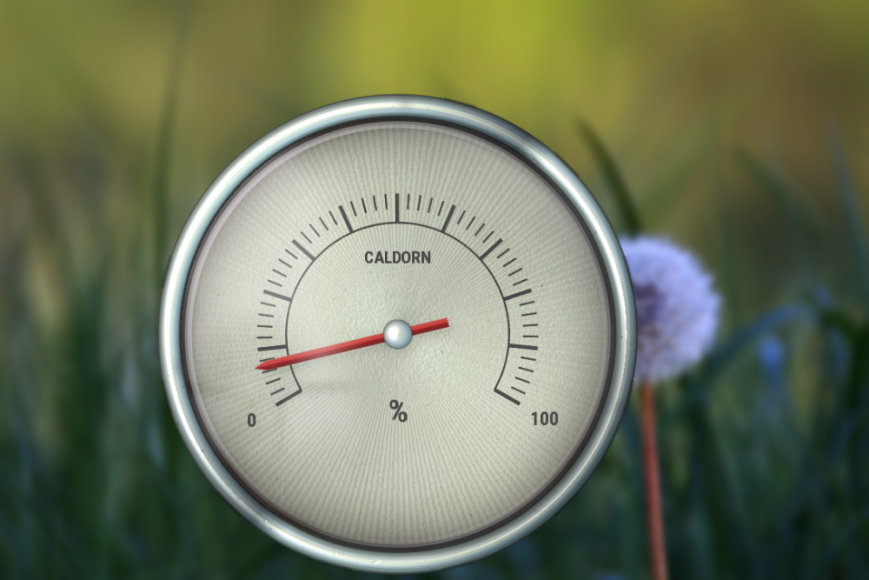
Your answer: **7** %
